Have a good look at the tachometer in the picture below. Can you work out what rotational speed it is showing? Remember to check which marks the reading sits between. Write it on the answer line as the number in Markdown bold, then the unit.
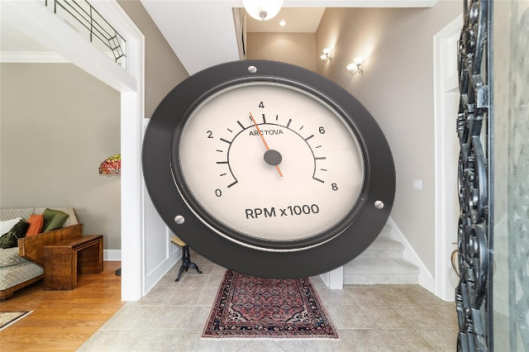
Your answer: **3500** rpm
